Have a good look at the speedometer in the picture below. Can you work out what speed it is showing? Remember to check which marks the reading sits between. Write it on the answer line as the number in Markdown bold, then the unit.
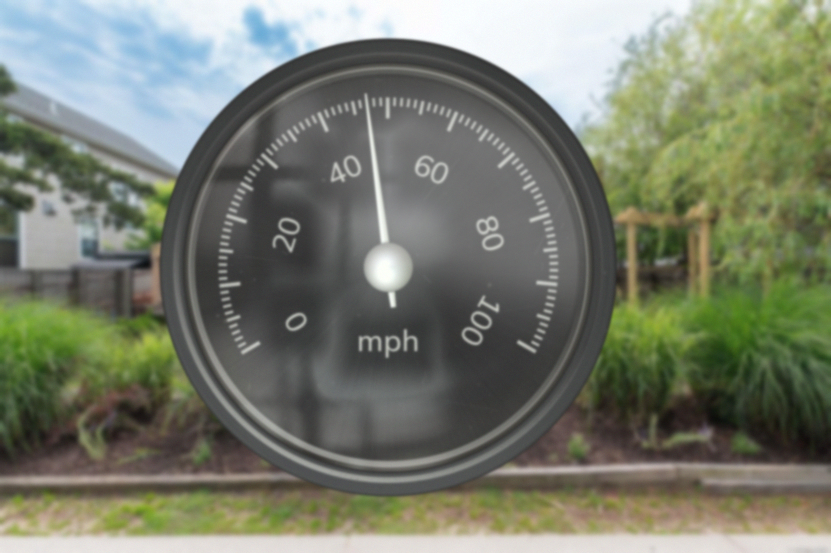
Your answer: **47** mph
